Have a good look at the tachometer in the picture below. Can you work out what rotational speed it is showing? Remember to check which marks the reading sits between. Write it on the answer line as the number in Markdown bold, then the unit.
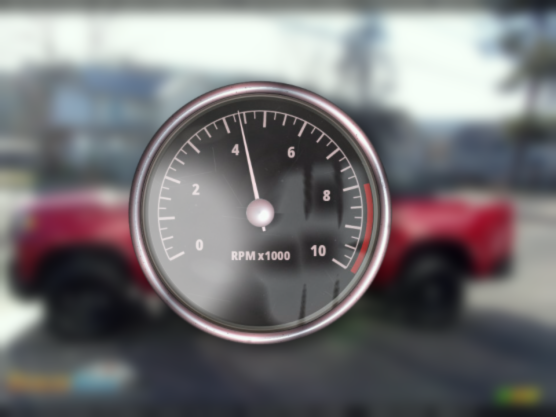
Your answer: **4375** rpm
